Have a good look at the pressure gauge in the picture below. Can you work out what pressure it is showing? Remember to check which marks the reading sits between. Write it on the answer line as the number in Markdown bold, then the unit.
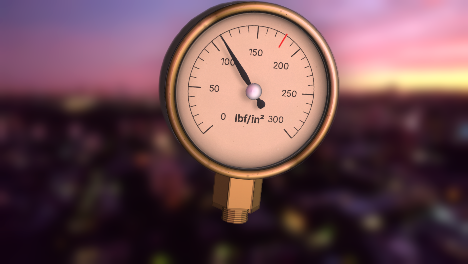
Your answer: **110** psi
